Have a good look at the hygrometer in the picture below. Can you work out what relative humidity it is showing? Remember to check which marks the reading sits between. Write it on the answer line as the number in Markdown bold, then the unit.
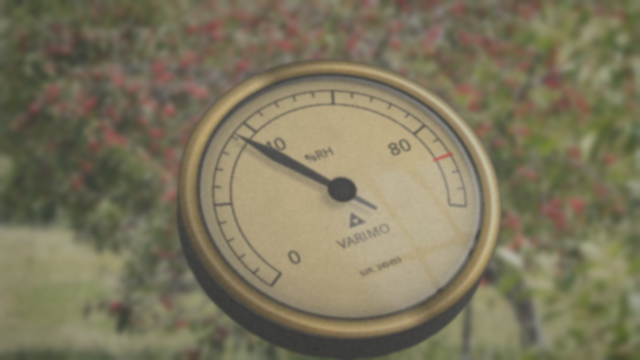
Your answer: **36** %
